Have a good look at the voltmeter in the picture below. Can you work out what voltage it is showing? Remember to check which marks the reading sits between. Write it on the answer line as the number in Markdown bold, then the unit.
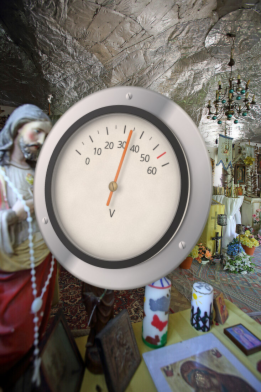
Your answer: **35** V
